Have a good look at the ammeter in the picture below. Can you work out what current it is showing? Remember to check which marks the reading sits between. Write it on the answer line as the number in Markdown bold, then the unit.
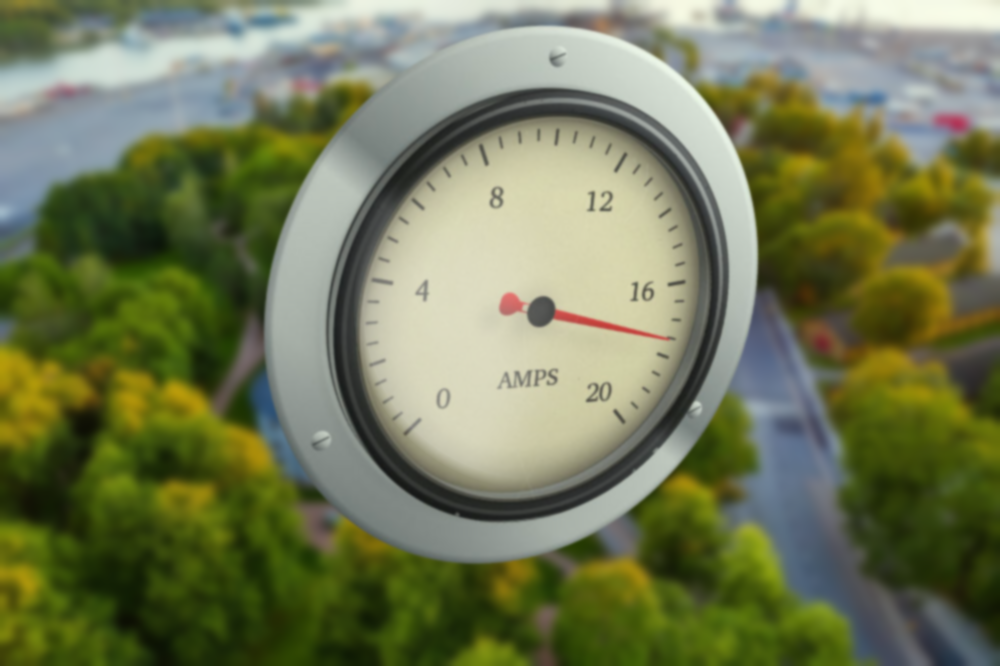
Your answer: **17.5** A
